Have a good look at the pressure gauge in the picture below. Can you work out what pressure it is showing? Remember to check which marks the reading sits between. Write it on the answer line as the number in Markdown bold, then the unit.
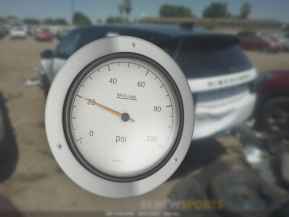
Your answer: **20** psi
